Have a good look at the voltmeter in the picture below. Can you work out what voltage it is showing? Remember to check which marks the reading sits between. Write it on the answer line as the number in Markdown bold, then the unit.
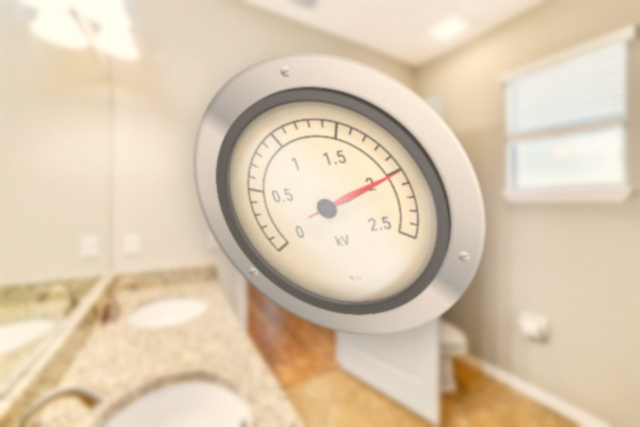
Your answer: **2** kV
